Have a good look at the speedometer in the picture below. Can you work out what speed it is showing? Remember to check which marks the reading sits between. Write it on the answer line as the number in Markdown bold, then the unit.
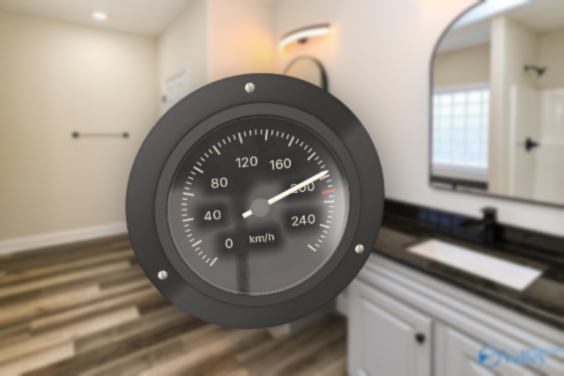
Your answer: **196** km/h
